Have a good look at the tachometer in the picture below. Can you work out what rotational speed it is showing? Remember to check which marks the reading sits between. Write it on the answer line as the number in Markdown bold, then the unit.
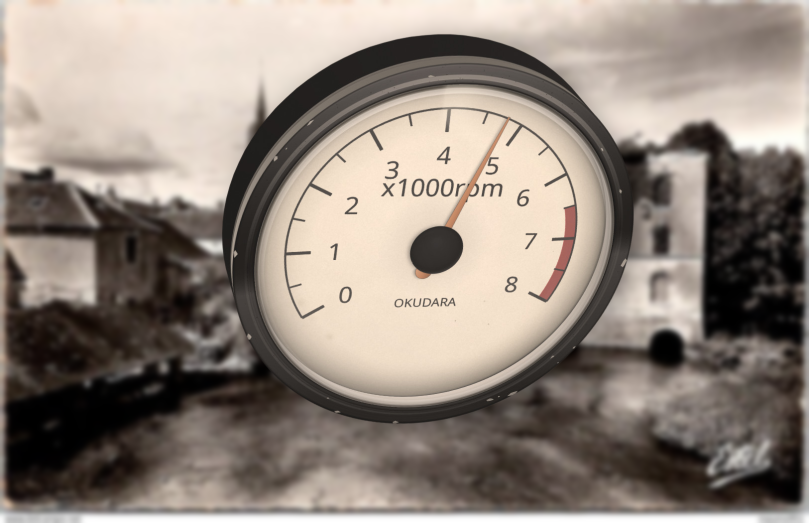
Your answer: **4750** rpm
